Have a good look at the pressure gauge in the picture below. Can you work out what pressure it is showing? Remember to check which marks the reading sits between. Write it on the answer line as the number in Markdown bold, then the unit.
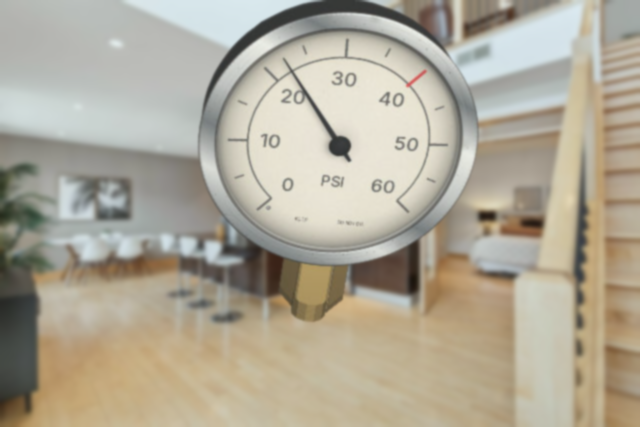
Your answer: **22.5** psi
